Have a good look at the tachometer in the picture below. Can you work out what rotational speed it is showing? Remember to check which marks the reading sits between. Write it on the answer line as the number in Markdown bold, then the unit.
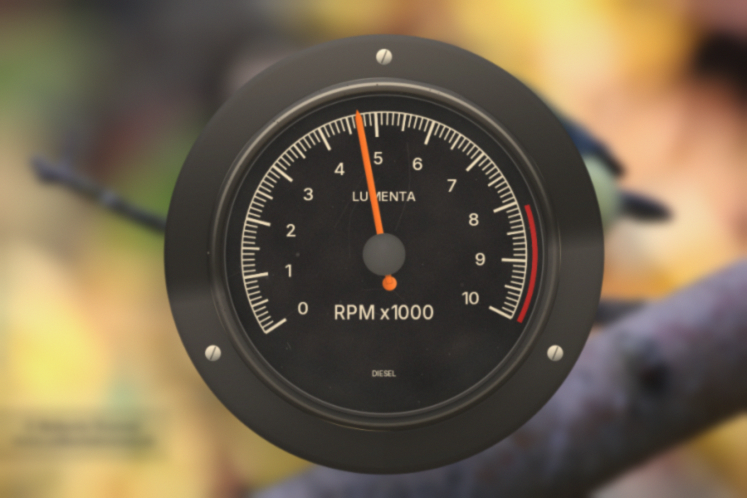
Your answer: **4700** rpm
